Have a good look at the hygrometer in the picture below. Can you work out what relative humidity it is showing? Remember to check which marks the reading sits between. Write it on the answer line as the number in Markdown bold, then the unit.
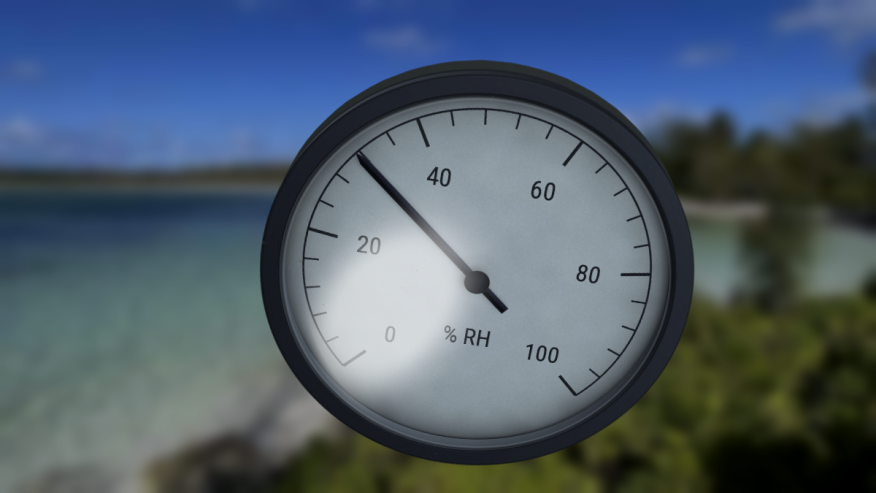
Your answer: **32** %
